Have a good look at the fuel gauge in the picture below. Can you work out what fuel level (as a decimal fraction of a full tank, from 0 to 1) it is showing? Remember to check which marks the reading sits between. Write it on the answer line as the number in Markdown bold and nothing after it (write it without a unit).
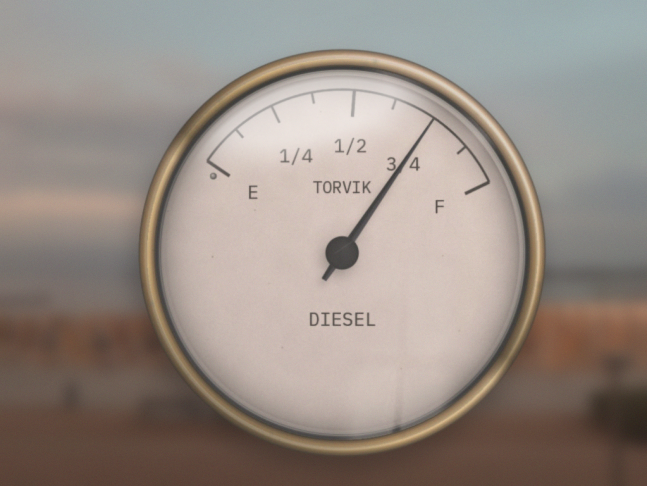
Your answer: **0.75**
